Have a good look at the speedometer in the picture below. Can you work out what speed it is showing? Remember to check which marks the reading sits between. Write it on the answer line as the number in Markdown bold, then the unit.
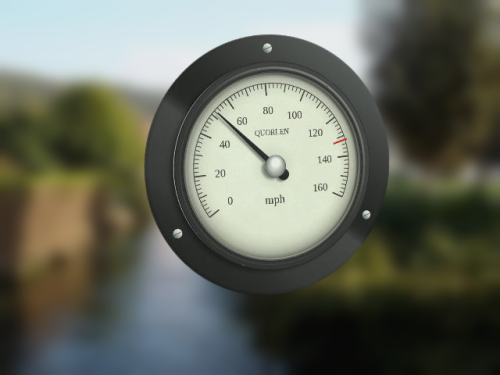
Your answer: **52** mph
